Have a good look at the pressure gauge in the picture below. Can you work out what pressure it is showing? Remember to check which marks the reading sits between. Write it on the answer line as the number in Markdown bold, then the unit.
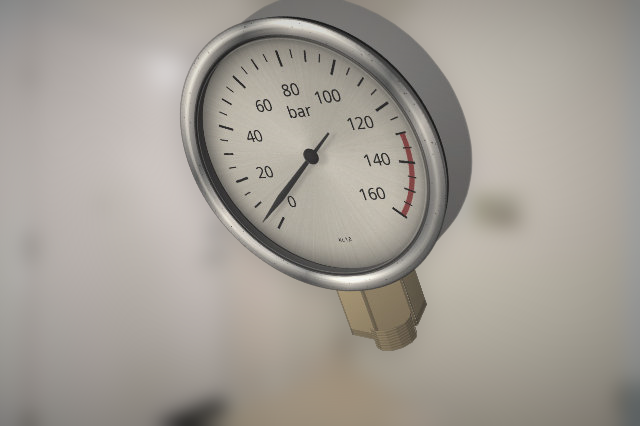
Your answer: **5** bar
